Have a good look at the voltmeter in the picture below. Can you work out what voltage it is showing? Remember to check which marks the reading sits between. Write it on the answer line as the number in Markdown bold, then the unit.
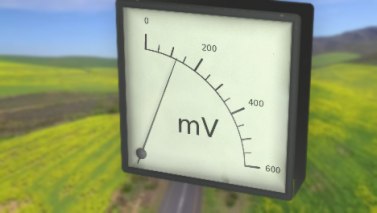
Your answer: **125** mV
